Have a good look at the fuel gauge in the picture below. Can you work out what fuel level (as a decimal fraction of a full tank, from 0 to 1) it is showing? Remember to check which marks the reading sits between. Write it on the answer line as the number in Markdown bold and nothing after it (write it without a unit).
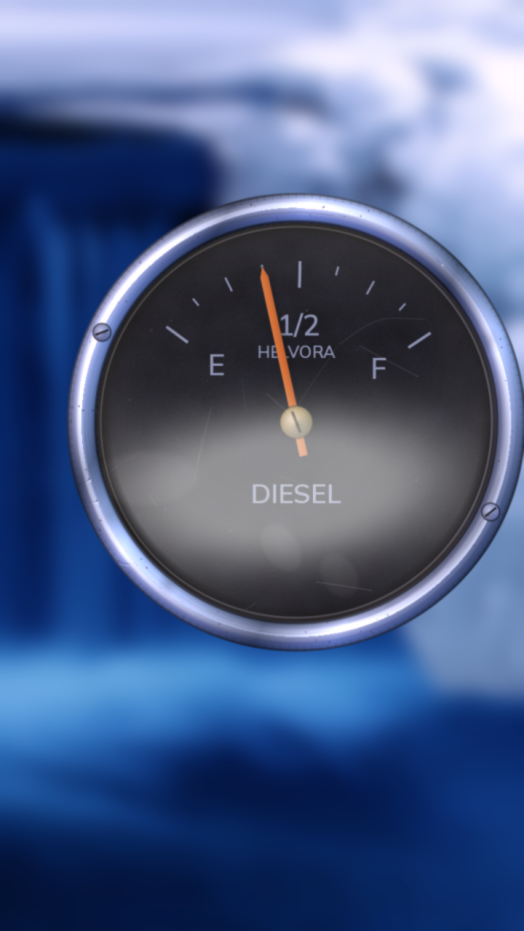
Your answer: **0.375**
